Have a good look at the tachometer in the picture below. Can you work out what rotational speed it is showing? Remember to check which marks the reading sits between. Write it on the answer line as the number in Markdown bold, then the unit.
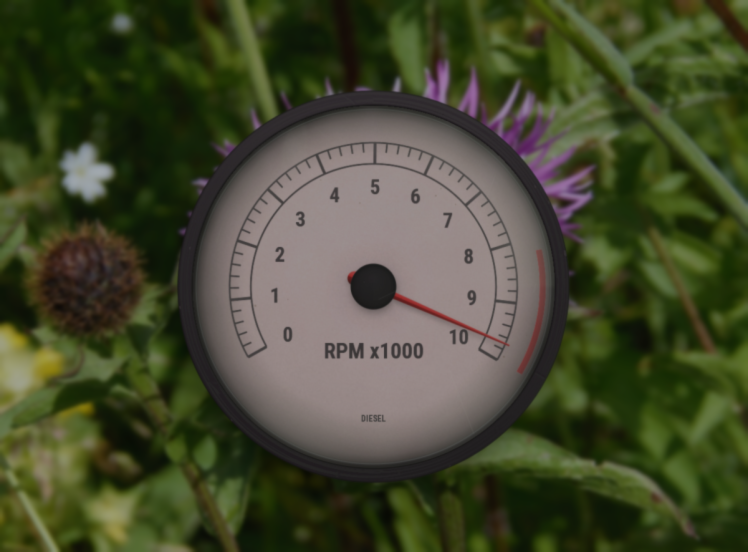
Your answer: **9700** rpm
